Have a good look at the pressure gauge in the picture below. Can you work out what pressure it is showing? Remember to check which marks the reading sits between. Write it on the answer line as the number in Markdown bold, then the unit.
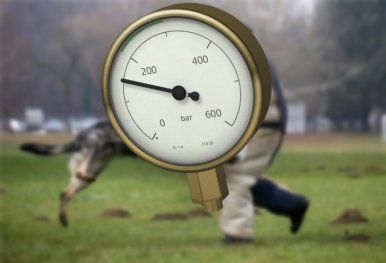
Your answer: **150** bar
